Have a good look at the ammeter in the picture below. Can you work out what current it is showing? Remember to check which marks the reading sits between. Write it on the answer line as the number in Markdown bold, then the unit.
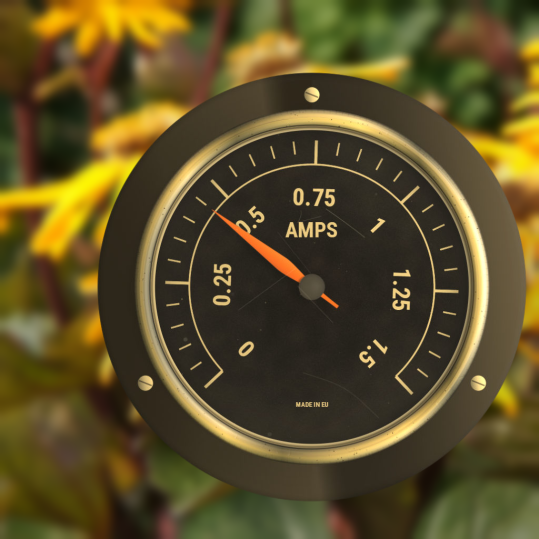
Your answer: **0.45** A
